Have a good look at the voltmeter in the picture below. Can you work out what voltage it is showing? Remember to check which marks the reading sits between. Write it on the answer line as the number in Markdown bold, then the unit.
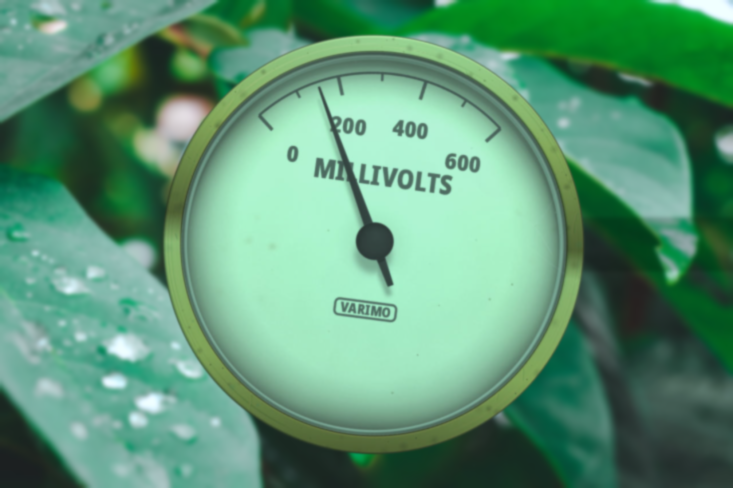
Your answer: **150** mV
